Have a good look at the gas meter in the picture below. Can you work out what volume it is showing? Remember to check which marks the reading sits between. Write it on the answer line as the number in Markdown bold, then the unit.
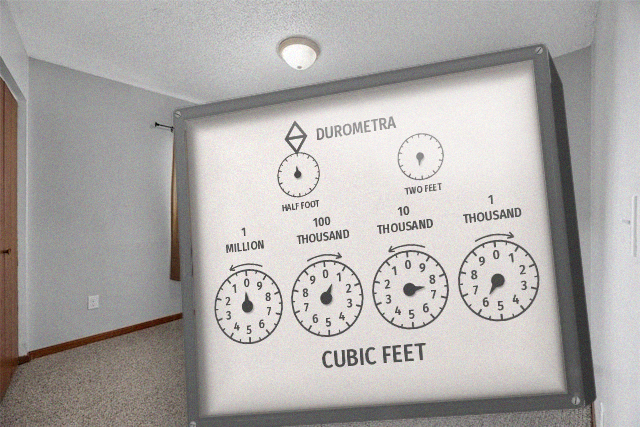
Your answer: **7600** ft³
